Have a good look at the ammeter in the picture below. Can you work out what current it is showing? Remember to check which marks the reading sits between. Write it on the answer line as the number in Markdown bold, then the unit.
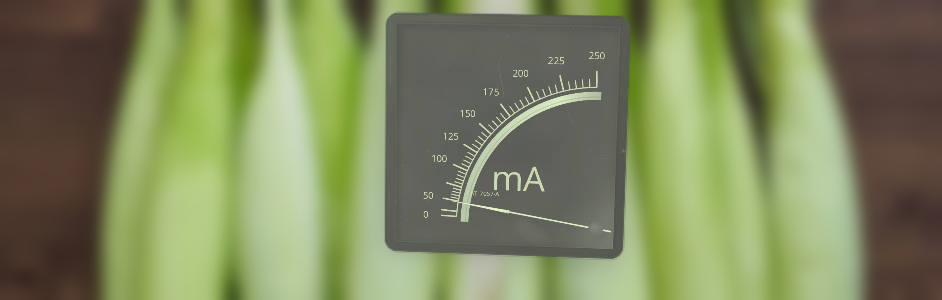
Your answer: **50** mA
